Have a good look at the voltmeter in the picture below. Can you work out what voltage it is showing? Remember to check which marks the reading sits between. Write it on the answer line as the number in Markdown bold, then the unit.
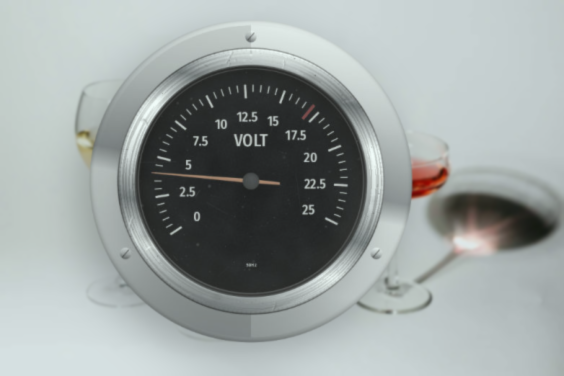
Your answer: **4** V
